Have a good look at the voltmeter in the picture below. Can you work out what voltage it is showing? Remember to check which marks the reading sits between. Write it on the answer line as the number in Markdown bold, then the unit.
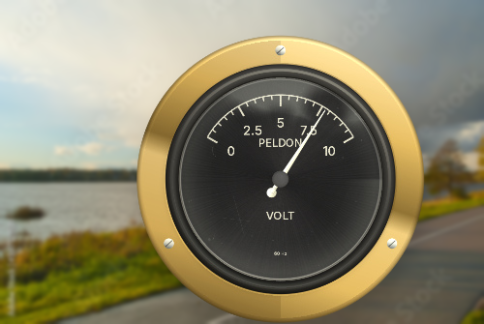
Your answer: **7.75** V
